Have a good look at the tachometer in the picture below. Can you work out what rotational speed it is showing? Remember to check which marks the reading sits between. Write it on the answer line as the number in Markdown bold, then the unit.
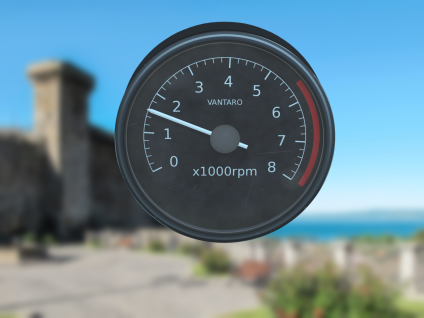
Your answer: **1600** rpm
